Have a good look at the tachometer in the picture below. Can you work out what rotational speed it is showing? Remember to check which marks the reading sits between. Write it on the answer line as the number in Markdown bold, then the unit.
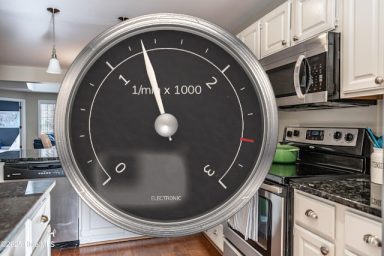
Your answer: **1300** rpm
